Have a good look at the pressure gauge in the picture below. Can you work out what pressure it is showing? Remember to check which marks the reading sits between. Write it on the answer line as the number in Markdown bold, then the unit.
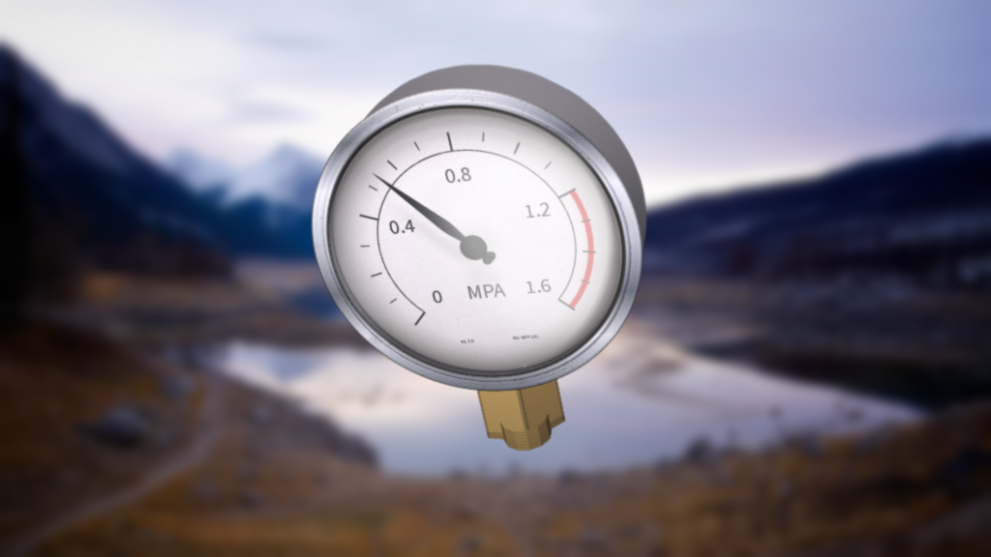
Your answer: **0.55** MPa
